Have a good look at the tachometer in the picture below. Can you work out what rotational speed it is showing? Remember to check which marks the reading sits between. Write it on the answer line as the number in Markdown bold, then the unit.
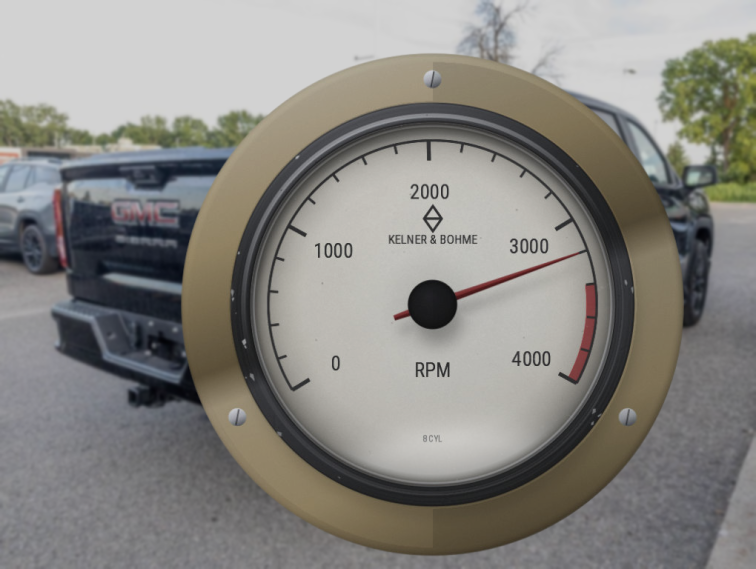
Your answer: **3200** rpm
